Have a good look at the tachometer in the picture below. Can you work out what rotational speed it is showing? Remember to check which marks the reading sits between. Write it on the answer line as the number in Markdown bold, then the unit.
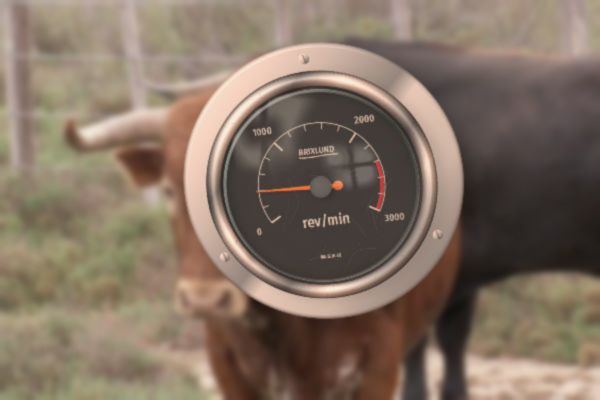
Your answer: **400** rpm
